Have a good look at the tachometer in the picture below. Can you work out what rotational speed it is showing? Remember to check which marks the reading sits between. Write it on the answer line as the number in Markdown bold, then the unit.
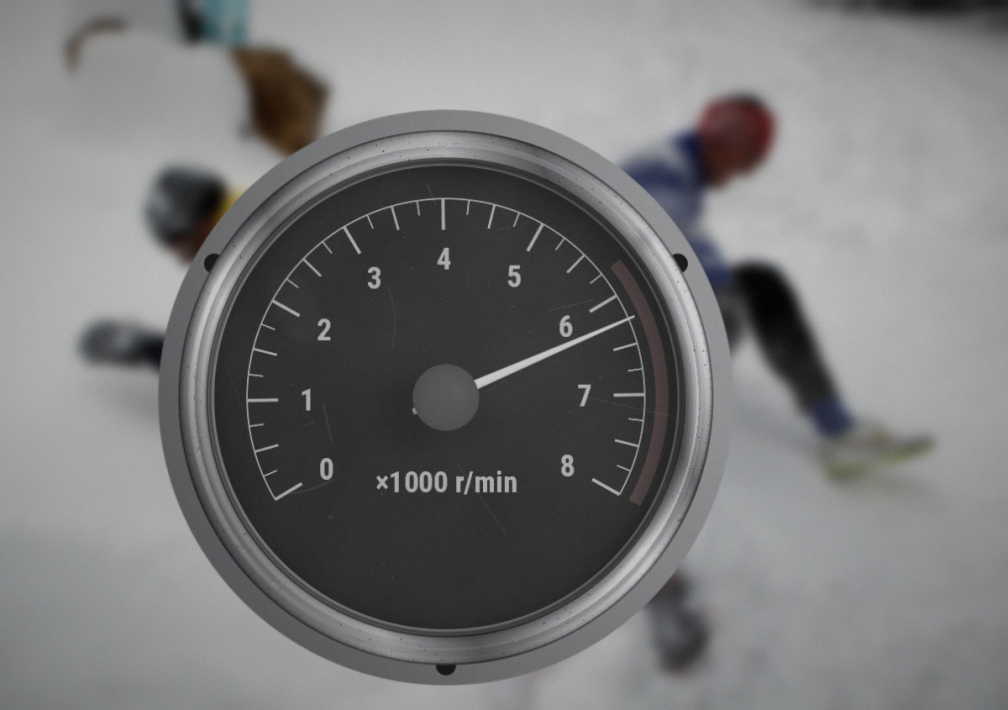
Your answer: **6250** rpm
